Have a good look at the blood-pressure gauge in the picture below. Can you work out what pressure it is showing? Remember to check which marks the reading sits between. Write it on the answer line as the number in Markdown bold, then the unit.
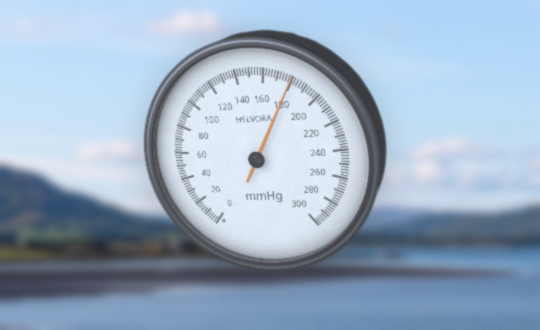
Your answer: **180** mmHg
